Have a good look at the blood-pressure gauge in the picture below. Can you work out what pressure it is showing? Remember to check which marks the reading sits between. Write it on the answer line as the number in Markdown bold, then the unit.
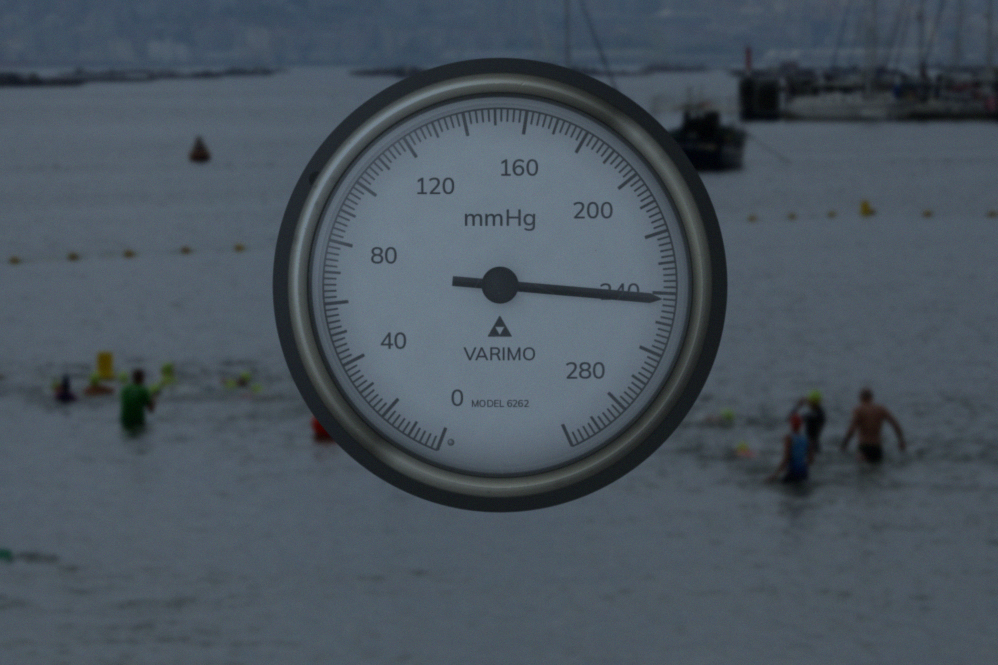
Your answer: **242** mmHg
